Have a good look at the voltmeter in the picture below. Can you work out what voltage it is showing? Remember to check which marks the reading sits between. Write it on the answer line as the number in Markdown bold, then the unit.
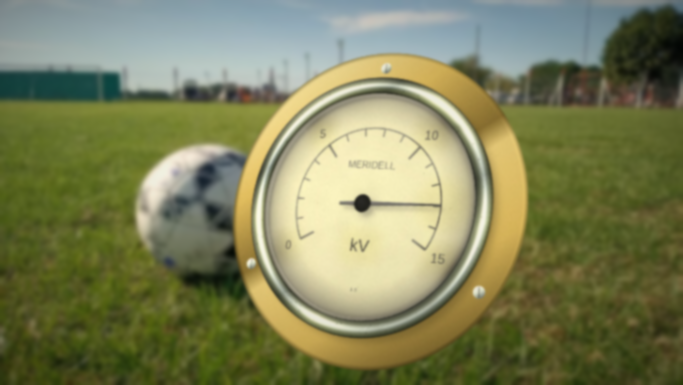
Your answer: **13** kV
